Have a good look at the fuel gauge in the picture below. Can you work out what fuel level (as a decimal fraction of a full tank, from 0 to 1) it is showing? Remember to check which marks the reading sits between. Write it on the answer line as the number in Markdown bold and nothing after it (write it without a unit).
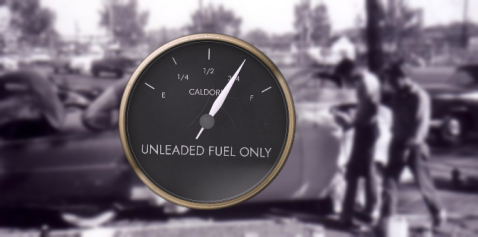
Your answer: **0.75**
